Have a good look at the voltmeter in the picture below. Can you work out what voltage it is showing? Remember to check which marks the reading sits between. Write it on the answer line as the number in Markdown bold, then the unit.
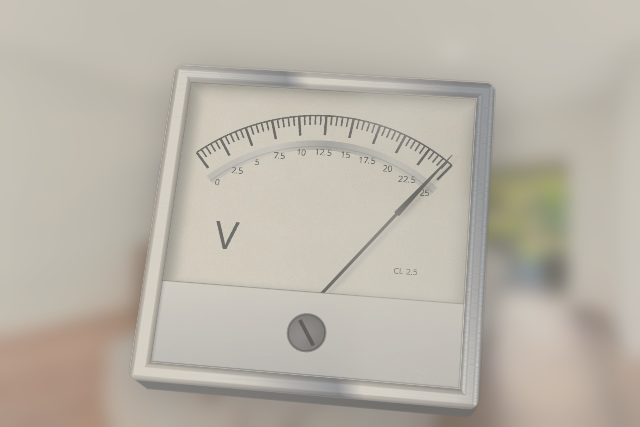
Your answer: **24.5** V
